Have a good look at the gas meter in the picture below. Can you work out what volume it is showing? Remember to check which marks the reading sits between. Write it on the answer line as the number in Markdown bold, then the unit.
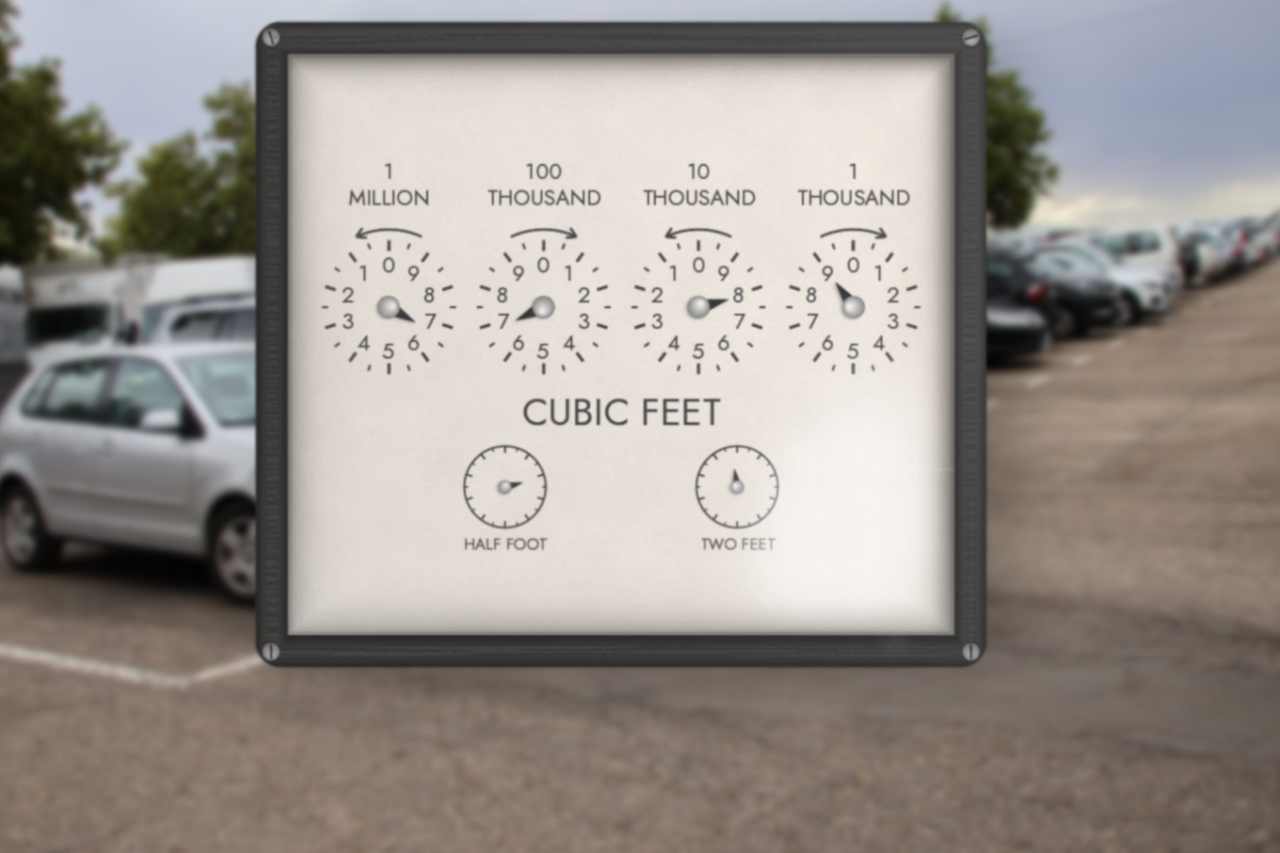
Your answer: **667900** ft³
